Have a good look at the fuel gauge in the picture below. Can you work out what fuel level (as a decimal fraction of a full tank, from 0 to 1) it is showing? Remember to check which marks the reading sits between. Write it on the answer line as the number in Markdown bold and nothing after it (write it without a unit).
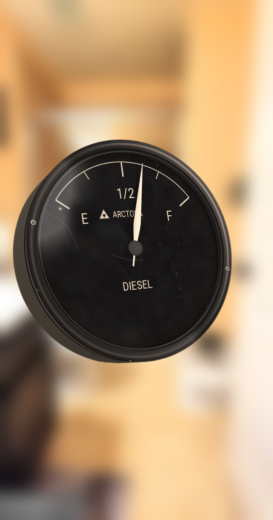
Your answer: **0.625**
